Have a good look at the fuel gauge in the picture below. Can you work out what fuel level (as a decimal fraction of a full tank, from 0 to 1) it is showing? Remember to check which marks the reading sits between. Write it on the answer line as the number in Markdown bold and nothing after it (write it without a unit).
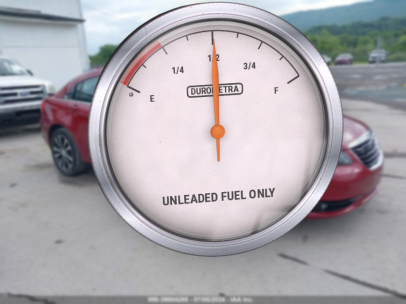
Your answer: **0.5**
